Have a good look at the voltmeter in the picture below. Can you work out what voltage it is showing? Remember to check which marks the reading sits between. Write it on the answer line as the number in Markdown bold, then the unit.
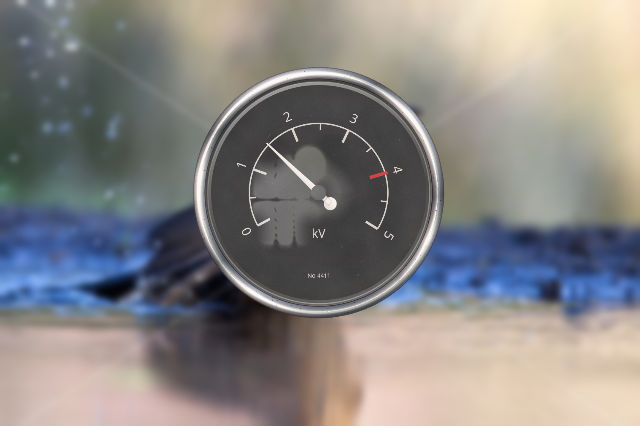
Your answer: **1.5** kV
